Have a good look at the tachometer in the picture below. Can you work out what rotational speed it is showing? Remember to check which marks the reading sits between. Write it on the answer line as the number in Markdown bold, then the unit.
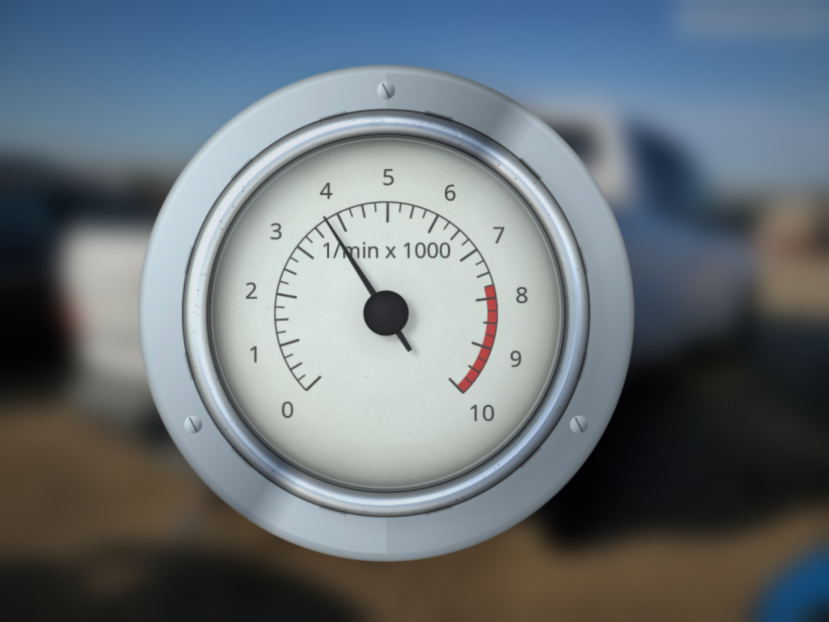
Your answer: **3750** rpm
